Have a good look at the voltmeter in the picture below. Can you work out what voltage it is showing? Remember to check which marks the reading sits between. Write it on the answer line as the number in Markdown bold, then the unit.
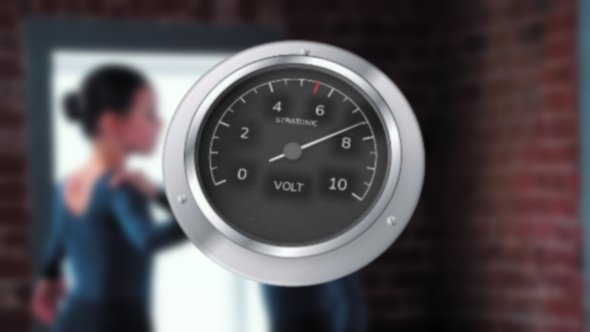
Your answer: **7.5** V
